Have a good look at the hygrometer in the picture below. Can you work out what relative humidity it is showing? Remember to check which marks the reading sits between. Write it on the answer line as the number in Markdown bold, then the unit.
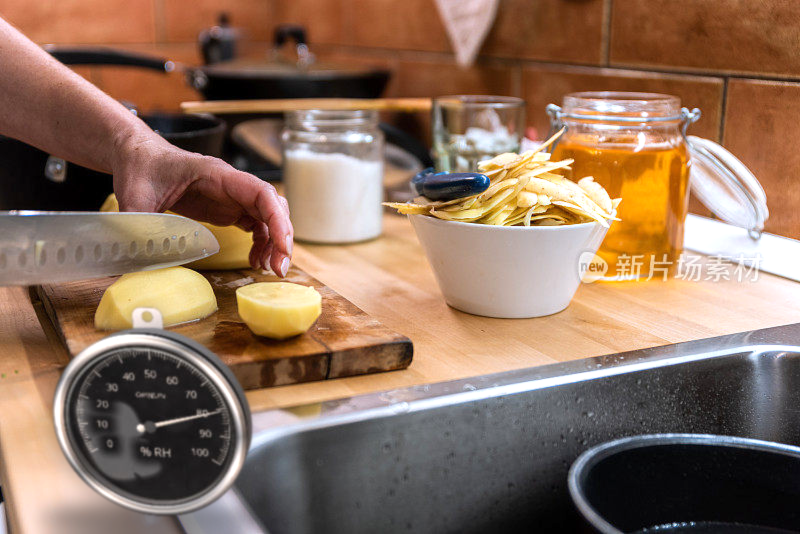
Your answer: **80** %
